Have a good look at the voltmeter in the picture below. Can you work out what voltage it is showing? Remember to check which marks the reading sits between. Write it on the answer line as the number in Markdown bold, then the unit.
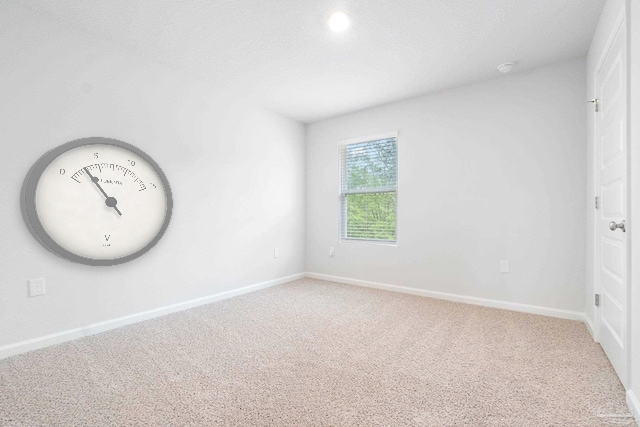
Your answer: **2.5** V
